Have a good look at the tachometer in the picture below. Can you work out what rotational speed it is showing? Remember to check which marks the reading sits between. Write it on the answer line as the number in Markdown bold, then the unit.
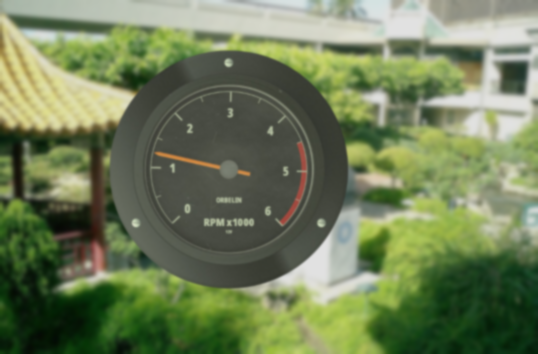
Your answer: **1250** rpm
